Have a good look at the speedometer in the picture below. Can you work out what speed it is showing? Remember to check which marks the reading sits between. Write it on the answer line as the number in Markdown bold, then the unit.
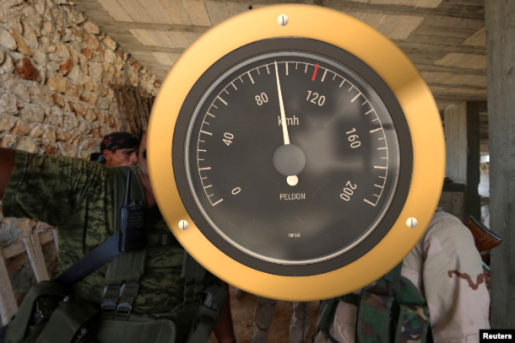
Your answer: **95** km/h
